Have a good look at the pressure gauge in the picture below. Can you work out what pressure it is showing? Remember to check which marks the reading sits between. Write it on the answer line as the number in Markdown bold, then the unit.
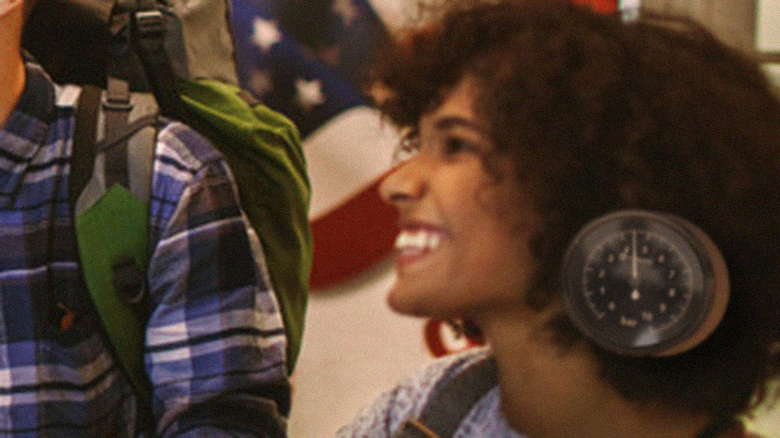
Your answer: **4.5** bar
